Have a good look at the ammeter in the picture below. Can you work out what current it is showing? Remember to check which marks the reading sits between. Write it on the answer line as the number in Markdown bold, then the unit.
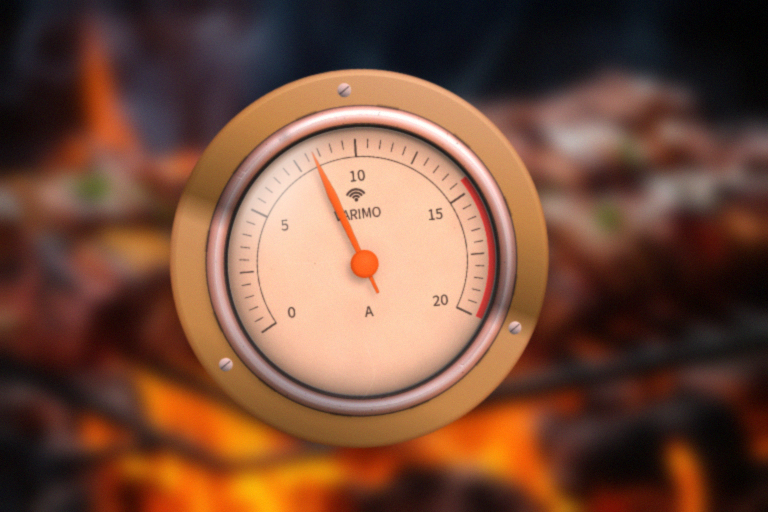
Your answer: **8.25** A
